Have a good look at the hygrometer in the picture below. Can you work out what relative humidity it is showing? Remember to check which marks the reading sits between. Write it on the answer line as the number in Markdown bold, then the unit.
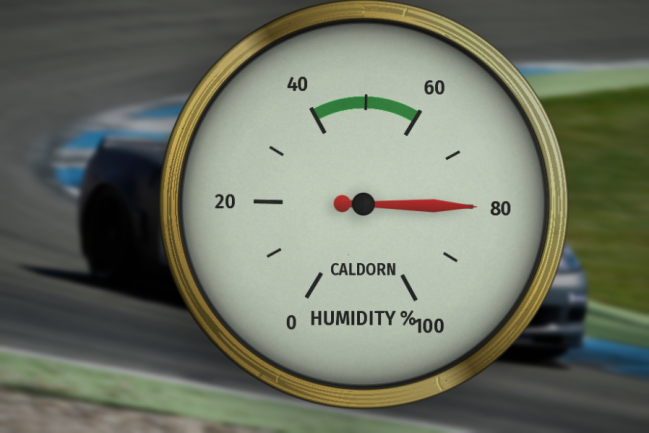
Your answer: **80** %
